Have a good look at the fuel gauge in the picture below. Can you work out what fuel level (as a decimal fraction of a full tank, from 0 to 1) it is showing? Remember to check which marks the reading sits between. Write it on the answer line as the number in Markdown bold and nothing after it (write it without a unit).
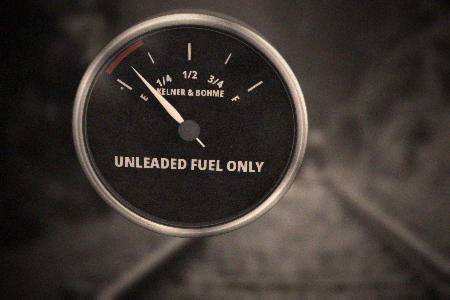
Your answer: **0.125**
